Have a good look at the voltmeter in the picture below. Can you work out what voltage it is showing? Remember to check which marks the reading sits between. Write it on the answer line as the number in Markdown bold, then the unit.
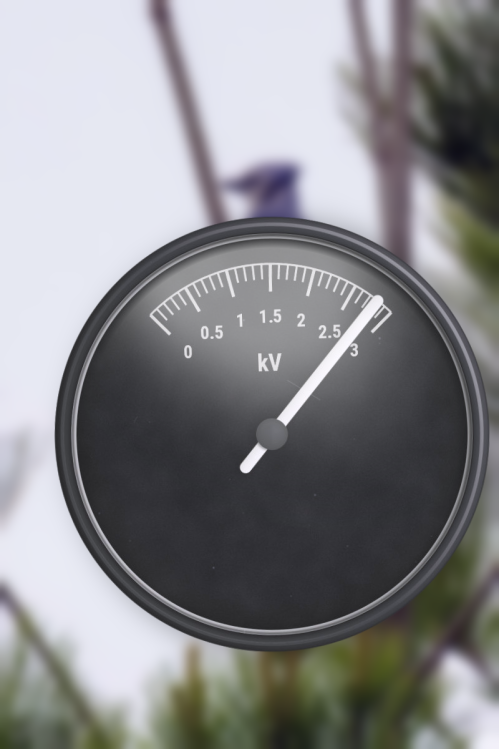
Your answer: **2.8** kV
